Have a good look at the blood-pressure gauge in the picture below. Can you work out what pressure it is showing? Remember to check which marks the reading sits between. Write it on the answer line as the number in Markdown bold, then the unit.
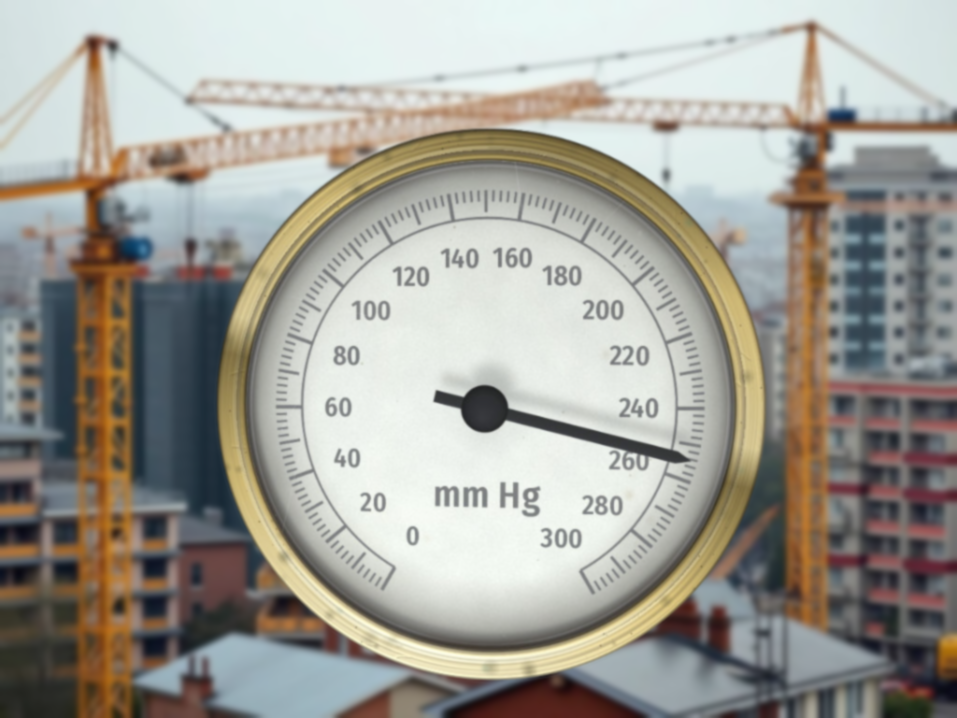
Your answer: **254** mmHg
